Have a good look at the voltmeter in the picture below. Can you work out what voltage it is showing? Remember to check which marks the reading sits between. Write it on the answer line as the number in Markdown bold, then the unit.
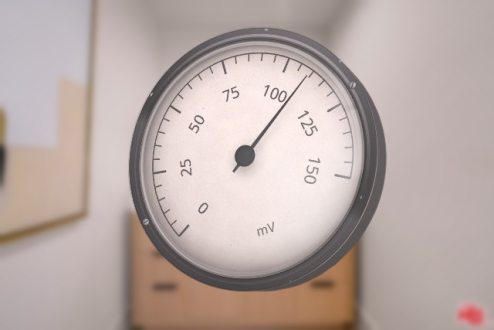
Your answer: **110** mV
